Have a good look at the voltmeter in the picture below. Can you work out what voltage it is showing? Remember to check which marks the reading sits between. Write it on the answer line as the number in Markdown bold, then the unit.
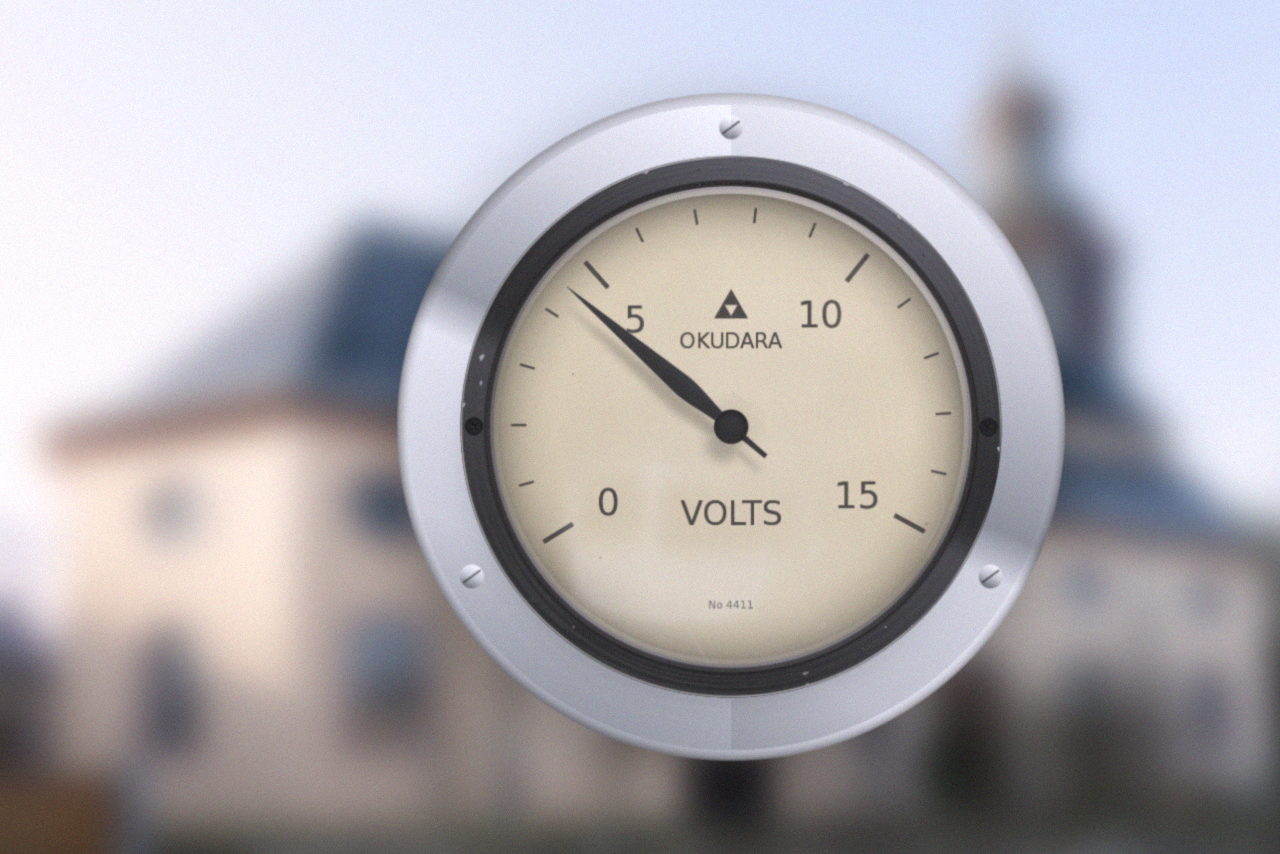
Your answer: **4.5** V
